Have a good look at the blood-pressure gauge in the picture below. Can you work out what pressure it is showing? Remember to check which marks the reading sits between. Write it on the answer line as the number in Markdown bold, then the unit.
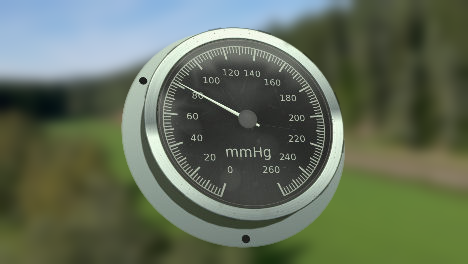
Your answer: **80** mmHg
